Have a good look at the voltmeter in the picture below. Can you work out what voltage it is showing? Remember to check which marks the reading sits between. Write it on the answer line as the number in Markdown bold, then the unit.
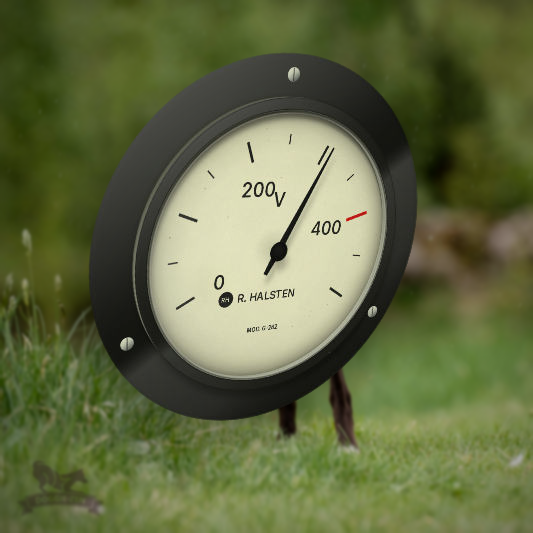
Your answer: **300** V
